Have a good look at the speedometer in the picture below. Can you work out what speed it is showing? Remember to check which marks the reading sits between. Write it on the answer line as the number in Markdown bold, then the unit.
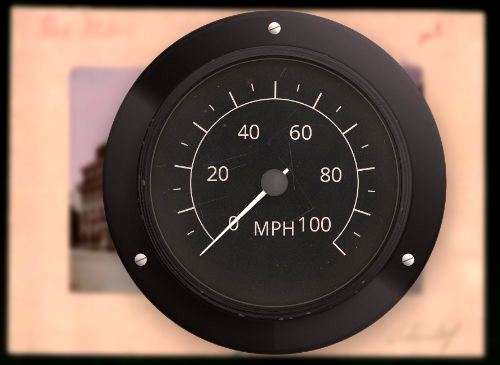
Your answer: **0** mph
